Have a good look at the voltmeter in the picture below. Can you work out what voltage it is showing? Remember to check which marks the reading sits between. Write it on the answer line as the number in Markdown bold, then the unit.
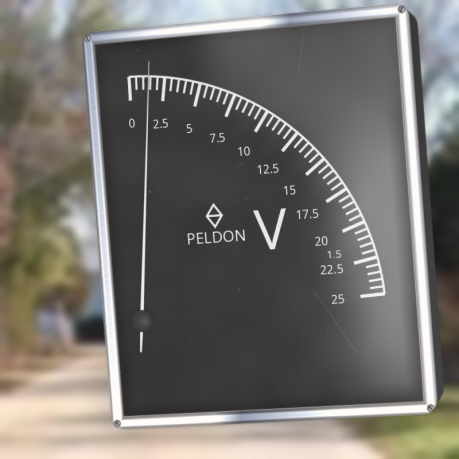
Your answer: **1.5** V
